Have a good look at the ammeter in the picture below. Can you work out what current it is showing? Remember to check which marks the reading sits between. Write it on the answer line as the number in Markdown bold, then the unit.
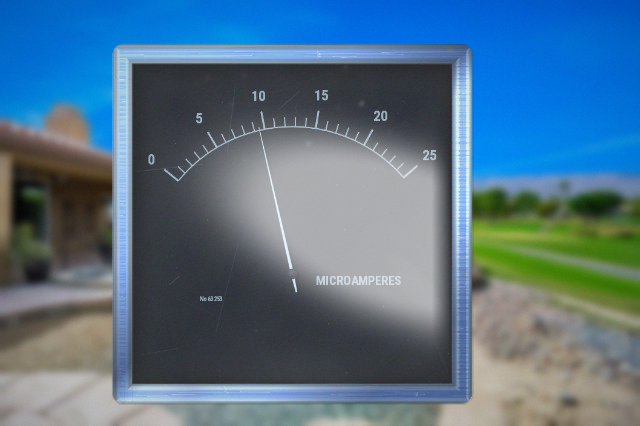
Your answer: **9.5** µA
